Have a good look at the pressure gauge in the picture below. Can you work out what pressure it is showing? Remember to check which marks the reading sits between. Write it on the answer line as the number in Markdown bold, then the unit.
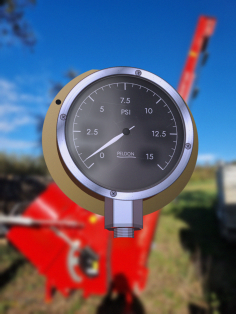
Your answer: **0.5** psi
